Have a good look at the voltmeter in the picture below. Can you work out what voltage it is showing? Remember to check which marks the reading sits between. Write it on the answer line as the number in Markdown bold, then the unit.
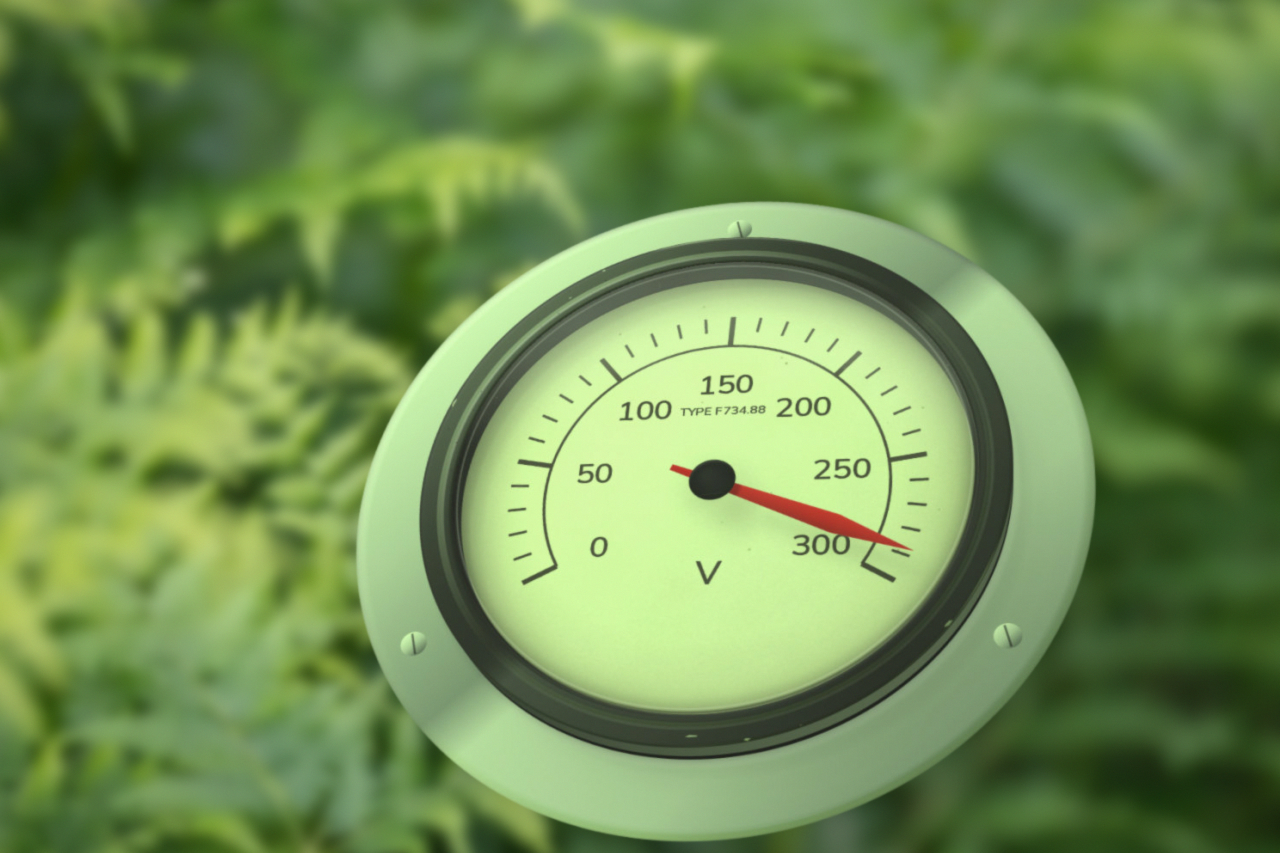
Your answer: **290** V
